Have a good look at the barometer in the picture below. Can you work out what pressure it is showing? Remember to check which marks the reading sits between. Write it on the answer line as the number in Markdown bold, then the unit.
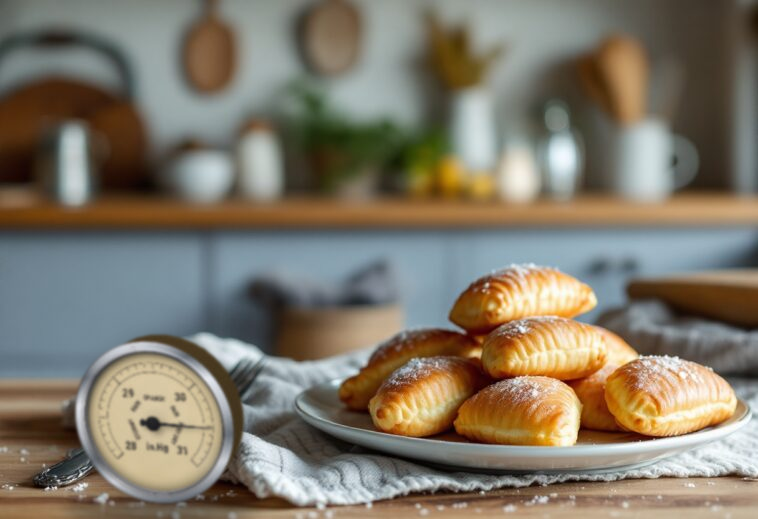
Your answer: **30.5** inHg
